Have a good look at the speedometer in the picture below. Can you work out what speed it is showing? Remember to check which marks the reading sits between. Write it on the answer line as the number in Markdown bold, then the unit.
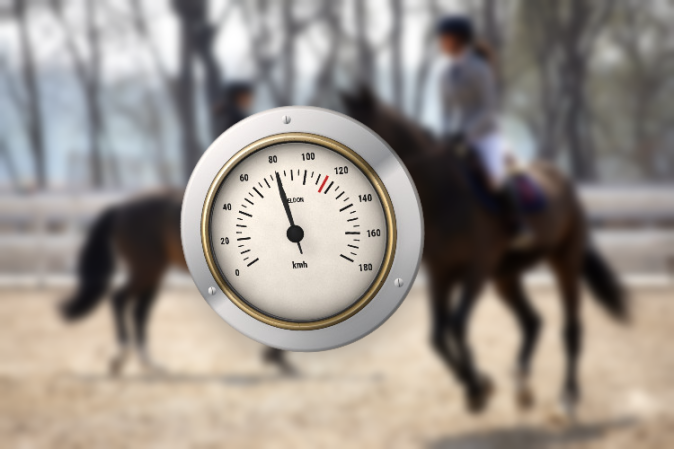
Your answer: **80** km/h
